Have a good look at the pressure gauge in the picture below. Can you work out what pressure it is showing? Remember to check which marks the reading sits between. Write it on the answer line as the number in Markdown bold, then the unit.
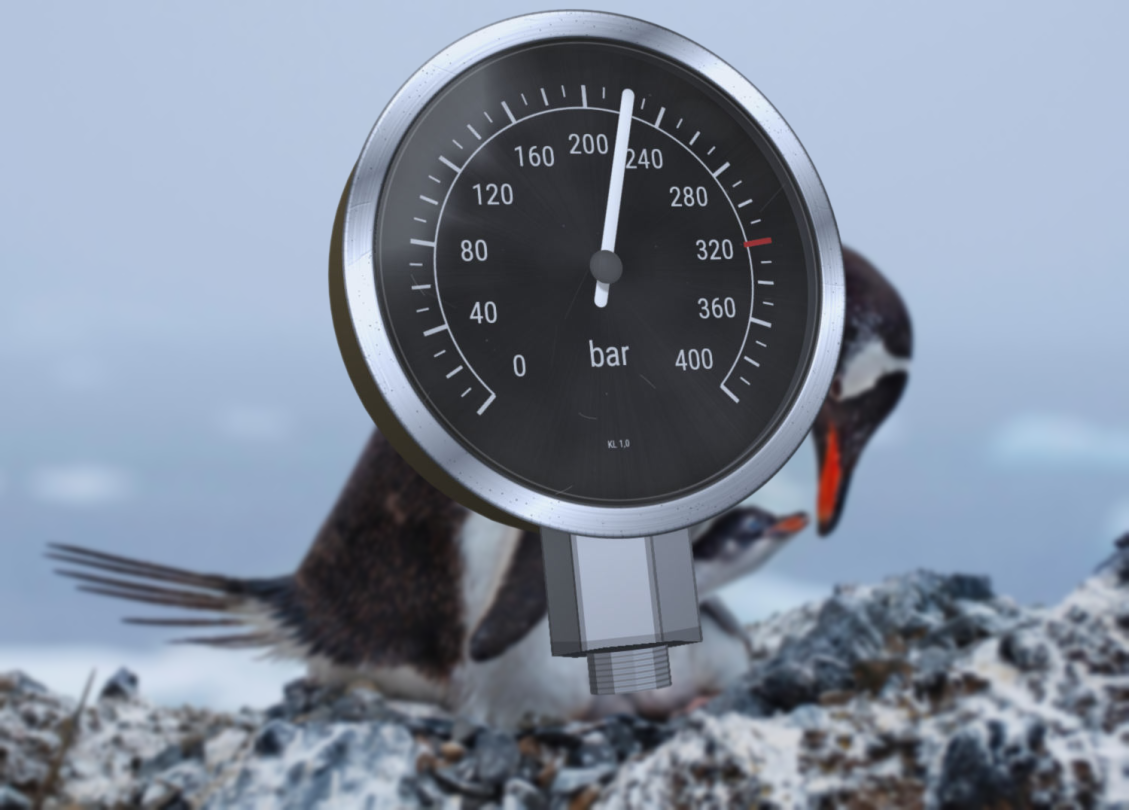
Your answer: **220** bar
